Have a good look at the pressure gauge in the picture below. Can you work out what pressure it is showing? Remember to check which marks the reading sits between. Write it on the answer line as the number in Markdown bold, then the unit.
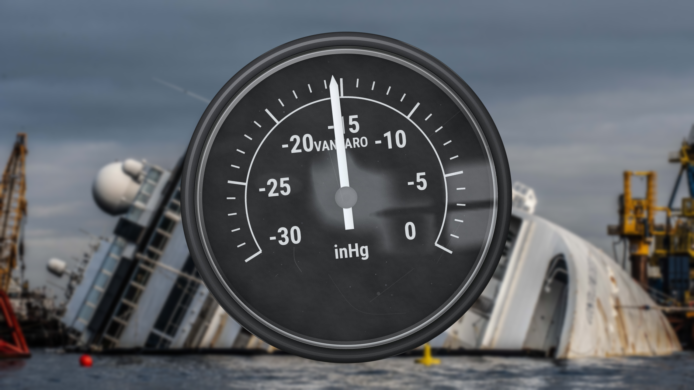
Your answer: **-15.5** inHg
